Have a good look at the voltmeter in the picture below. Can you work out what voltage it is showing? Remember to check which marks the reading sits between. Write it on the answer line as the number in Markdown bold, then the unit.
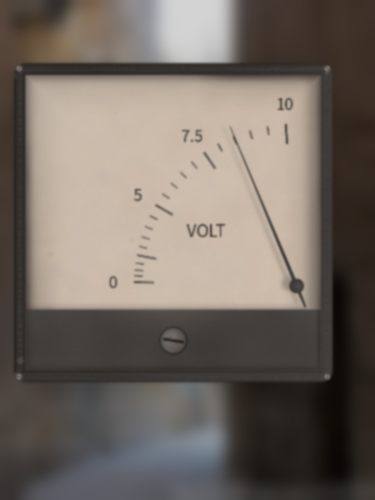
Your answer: **8.5** V
